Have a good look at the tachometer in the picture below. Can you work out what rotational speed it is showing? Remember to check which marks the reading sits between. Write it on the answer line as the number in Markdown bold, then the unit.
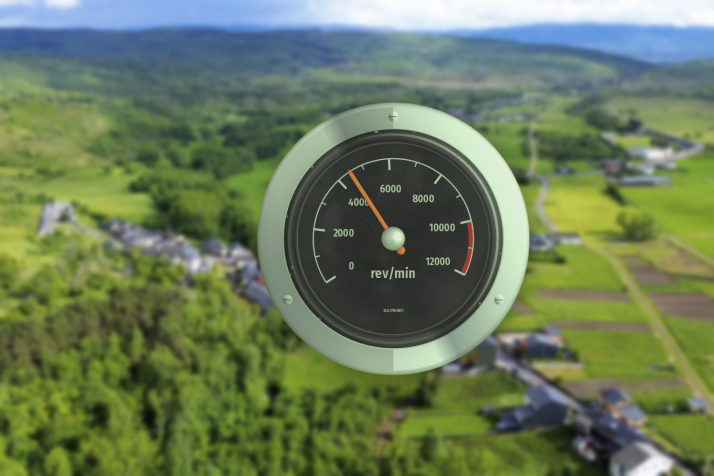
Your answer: **4500** rpm
